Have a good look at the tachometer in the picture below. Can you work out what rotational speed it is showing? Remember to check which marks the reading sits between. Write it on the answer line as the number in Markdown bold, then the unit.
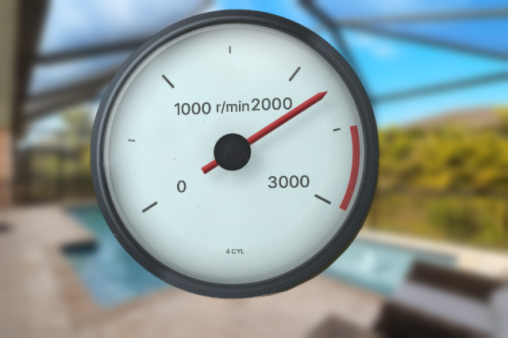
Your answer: **2250** rpm
